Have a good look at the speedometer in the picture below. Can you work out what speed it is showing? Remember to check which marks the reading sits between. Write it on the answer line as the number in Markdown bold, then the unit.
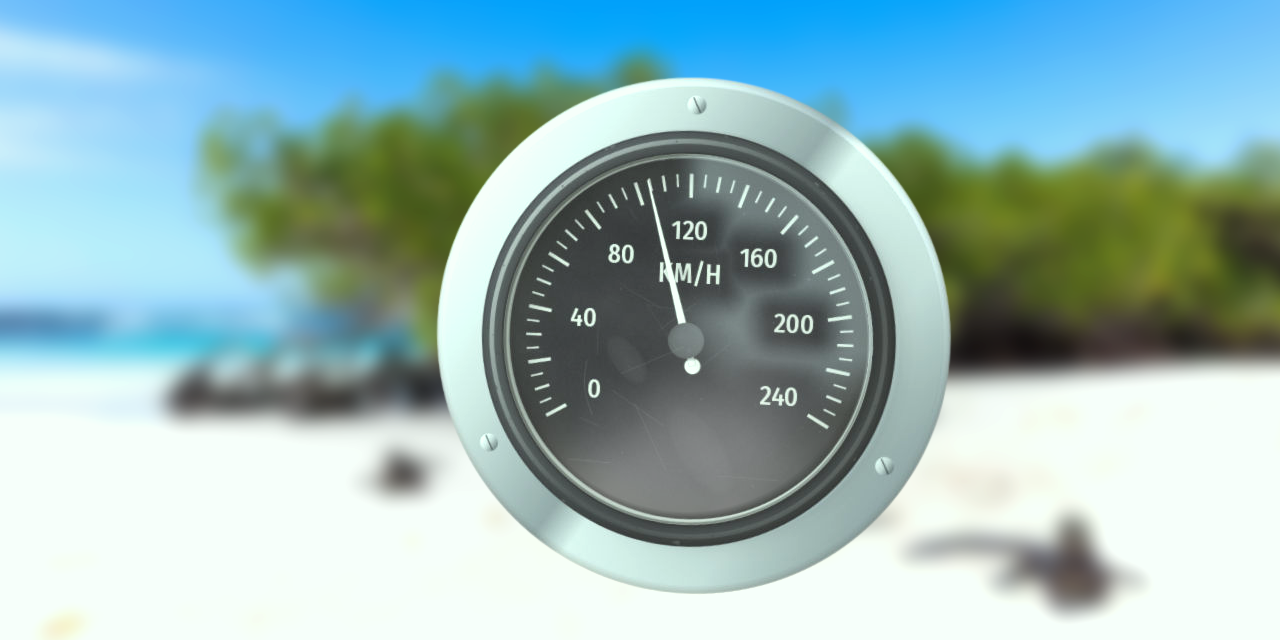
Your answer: **105** km/h
